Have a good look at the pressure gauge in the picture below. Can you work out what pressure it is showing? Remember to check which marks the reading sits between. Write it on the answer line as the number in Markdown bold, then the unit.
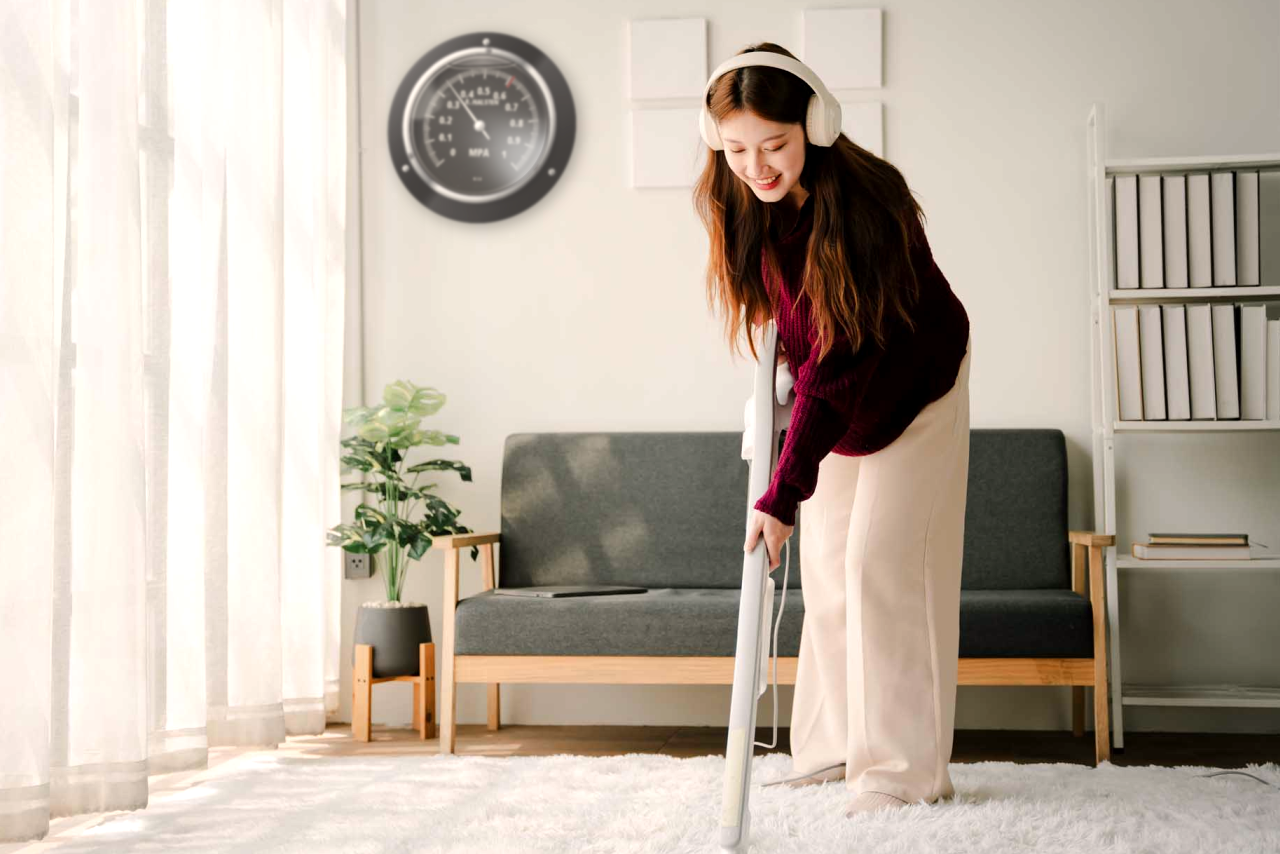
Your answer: **0.35** MPa
